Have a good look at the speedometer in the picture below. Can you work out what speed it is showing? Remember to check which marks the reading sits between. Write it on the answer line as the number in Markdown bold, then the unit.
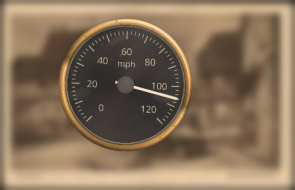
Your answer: **106** mph
